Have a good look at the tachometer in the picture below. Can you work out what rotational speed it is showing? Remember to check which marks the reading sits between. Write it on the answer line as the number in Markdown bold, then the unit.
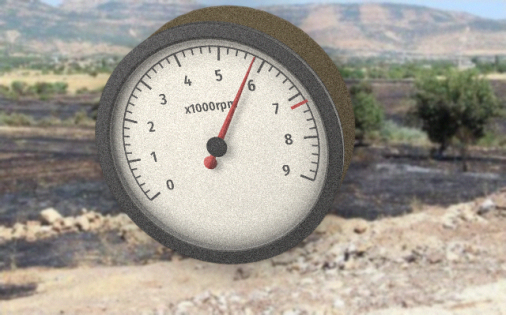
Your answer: **5800** rpm
